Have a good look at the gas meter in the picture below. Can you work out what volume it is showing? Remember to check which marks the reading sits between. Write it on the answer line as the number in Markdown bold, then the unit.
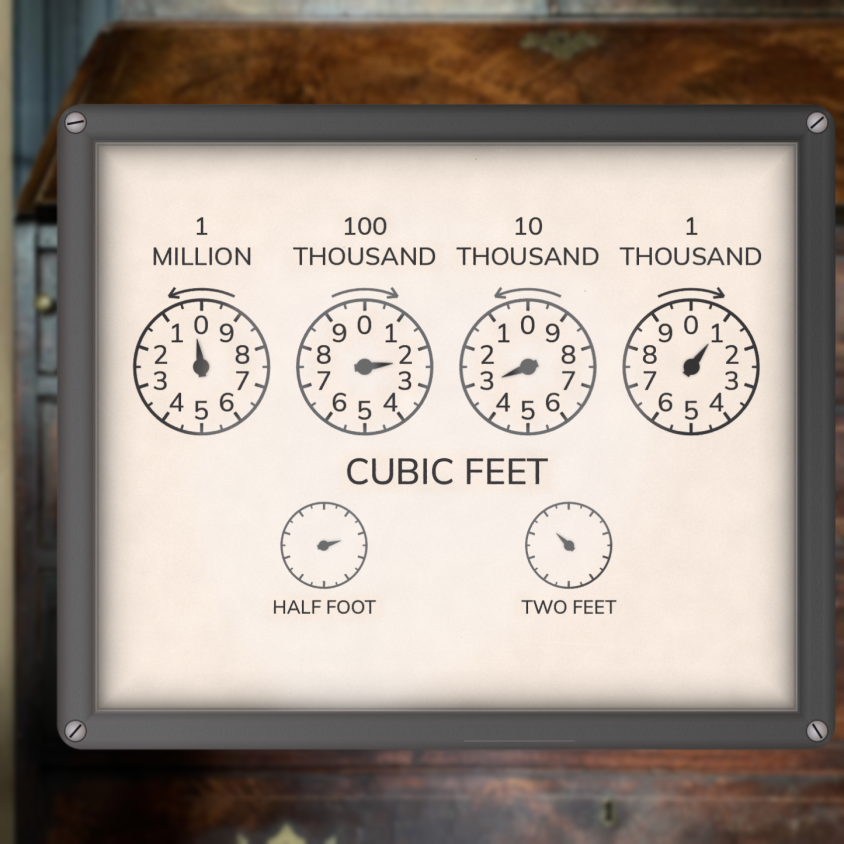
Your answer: **23100** ft³
